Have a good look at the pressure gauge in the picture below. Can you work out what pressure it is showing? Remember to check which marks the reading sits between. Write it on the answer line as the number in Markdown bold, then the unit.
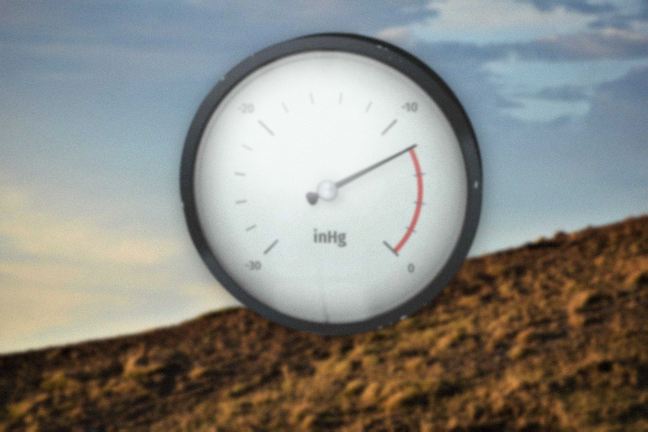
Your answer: **-8** inHg
